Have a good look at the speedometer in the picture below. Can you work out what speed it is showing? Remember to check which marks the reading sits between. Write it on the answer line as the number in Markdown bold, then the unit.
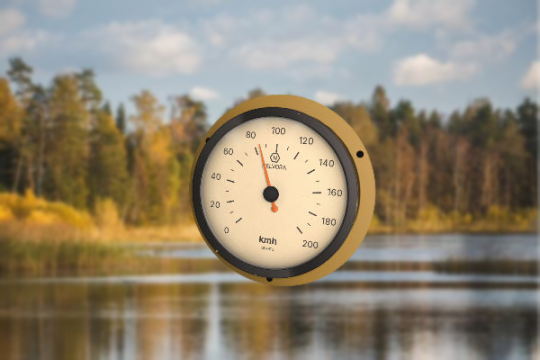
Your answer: **85** km/h
